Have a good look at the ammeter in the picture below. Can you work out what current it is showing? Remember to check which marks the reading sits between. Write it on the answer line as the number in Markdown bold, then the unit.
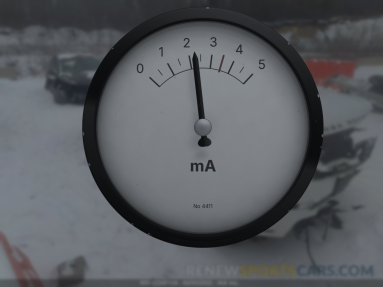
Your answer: **2.25** mA
